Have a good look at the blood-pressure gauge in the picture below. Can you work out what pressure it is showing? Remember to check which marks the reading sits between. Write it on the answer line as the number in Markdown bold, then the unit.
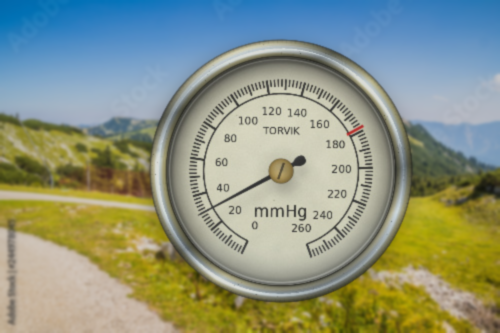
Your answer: **30** mmHg
